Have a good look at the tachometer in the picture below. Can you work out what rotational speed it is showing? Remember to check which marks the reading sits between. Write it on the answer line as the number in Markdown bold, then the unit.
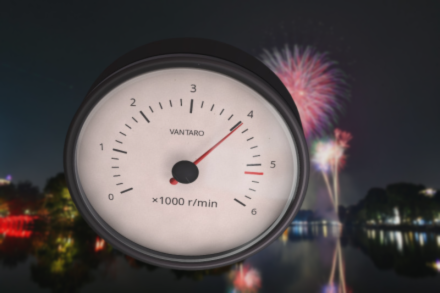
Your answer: **4000** rpm
